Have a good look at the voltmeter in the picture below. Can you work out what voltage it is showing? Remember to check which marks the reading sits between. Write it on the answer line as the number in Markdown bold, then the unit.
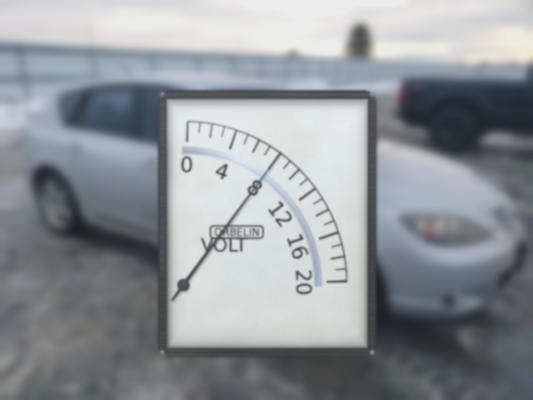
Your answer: **8** V
